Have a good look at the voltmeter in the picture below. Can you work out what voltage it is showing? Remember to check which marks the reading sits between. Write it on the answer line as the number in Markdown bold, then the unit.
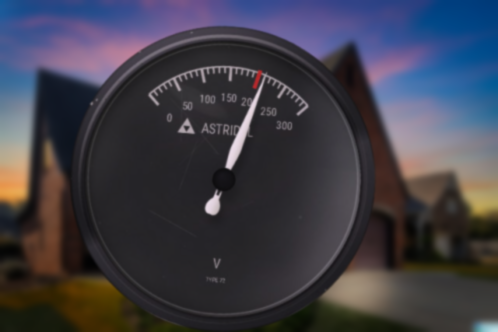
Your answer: **210** V
